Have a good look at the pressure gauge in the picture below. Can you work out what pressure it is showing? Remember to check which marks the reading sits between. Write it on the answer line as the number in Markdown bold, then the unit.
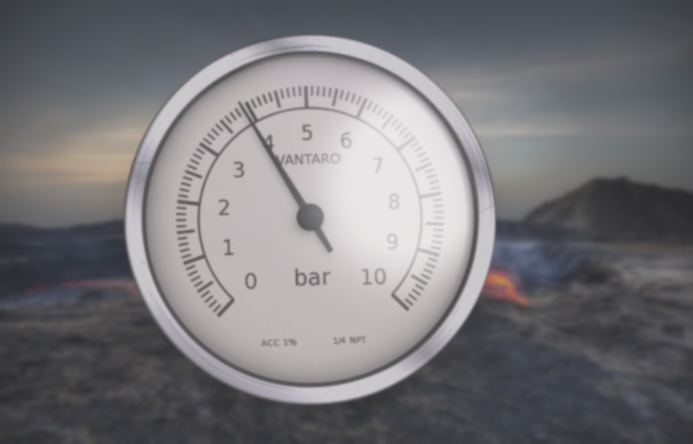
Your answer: **3.9** bar
